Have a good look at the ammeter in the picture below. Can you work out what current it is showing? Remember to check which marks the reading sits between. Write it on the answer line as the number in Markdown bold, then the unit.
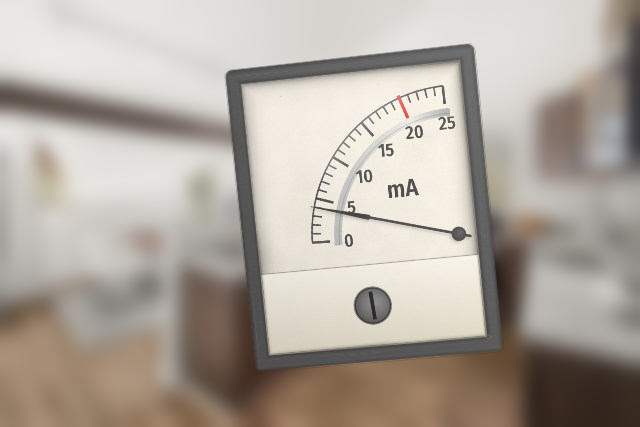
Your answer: **4** mA
